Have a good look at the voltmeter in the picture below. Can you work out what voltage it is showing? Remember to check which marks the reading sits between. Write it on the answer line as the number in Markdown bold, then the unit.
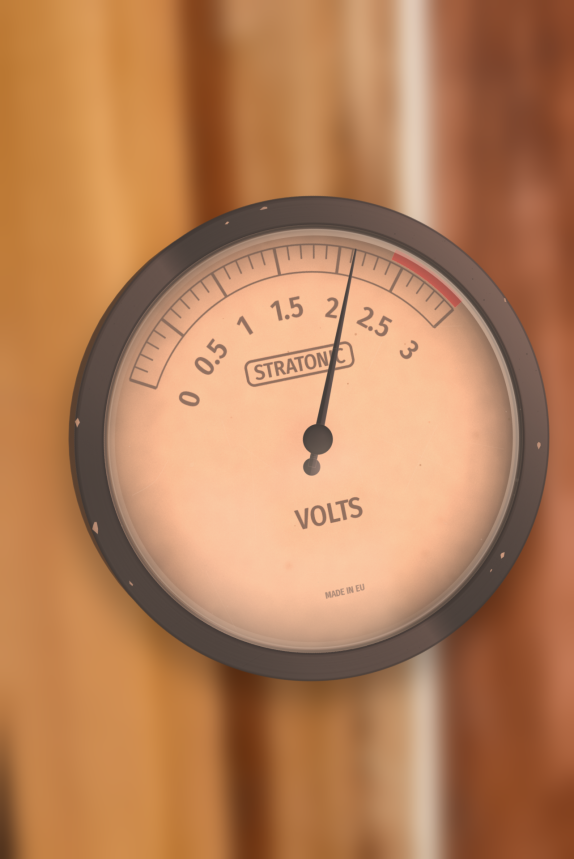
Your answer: **2.1** V
